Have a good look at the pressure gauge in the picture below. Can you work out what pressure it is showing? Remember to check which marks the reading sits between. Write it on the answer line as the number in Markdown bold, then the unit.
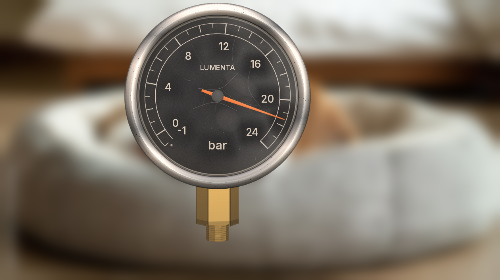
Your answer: **21.5** bar
